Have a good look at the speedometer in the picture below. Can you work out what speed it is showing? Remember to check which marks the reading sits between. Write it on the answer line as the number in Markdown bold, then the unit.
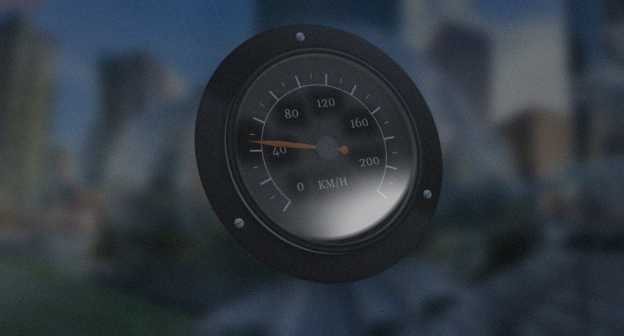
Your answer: **45** km/h
